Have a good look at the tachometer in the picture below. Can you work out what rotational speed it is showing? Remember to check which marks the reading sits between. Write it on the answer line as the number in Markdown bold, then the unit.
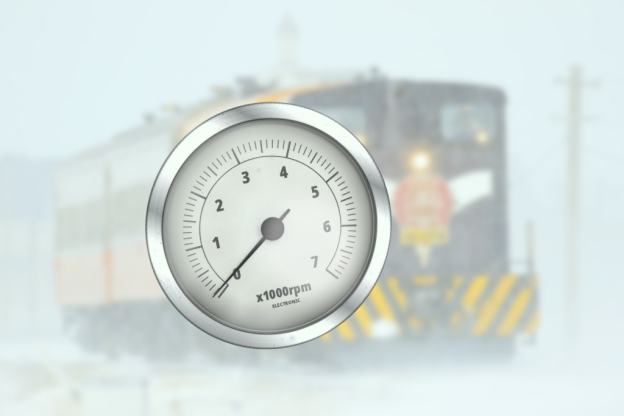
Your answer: **100** rpm
